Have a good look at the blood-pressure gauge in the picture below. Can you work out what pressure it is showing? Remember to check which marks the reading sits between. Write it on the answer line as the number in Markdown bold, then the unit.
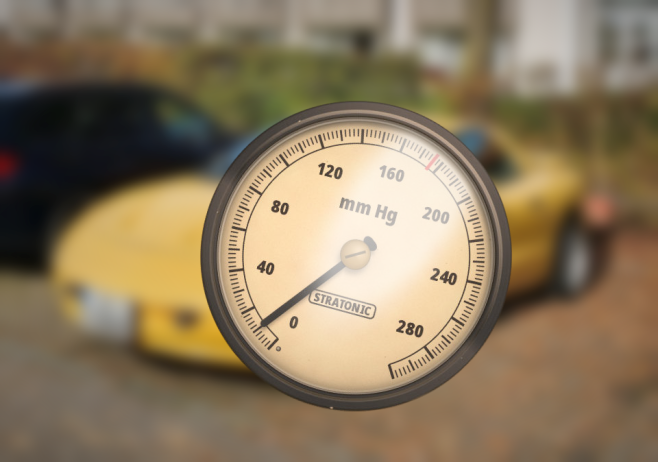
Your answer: **10** mmHg
